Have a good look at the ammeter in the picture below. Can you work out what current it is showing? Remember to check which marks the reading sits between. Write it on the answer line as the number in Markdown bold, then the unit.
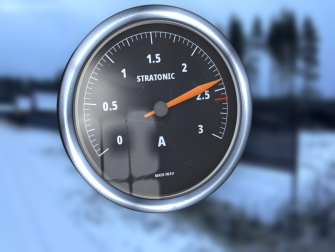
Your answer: **2.4** A
